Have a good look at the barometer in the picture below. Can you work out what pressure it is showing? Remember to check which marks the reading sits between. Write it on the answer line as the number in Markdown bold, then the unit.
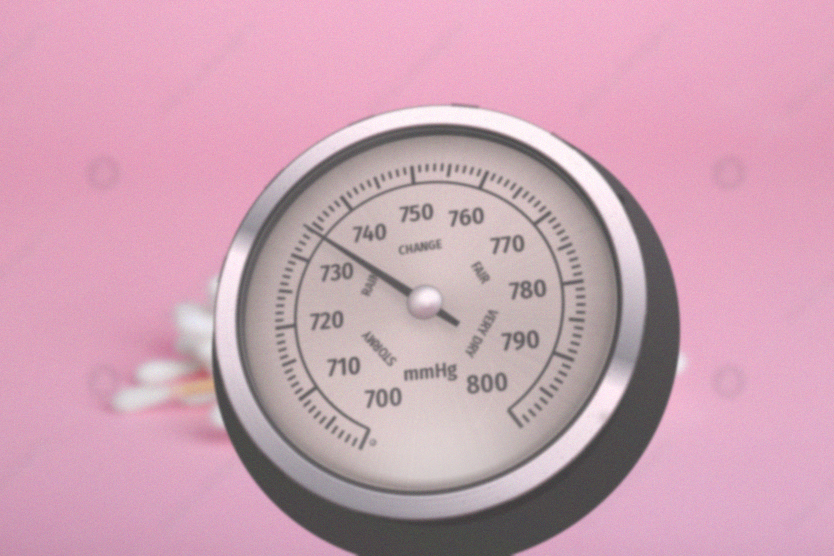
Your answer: **734** mmHg
